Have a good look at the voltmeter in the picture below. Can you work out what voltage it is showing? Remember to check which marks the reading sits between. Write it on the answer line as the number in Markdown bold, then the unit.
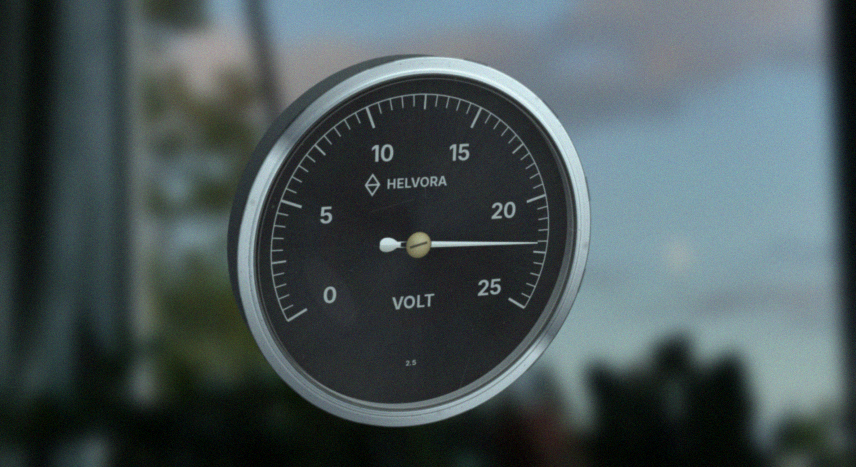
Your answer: **22** V
